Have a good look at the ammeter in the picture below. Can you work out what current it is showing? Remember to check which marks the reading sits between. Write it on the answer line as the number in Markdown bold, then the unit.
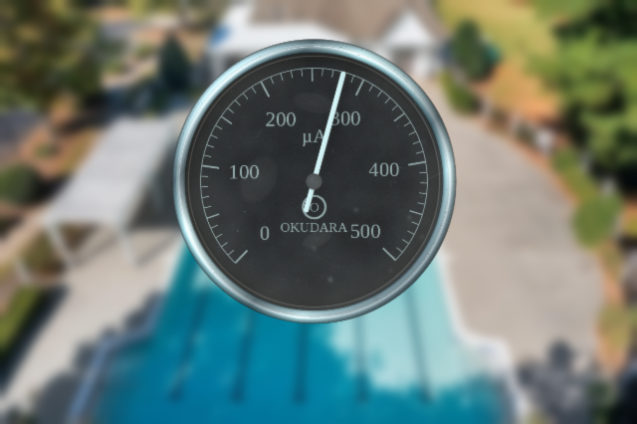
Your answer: **280** µA
